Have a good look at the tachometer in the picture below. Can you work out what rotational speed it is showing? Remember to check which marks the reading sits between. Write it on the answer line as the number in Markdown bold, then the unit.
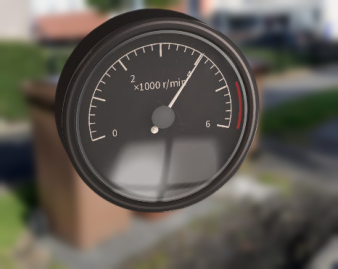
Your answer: **4000** rpm
